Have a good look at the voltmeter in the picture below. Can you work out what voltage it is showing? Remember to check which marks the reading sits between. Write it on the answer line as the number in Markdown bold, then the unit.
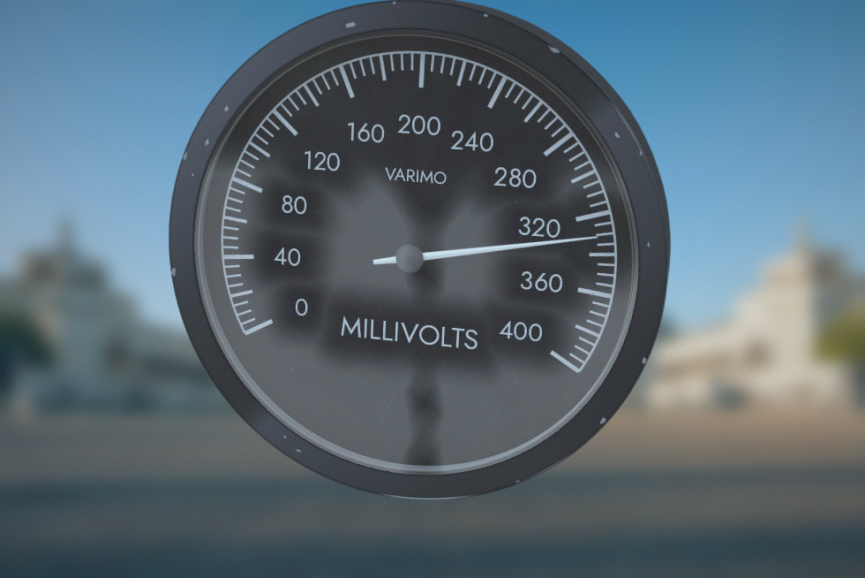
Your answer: **330** mV
